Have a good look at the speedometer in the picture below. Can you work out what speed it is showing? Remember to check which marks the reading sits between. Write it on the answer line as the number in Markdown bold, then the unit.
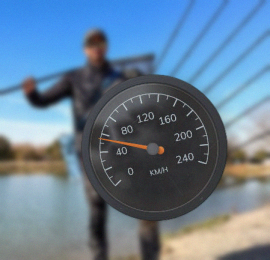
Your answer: **55** km/h
